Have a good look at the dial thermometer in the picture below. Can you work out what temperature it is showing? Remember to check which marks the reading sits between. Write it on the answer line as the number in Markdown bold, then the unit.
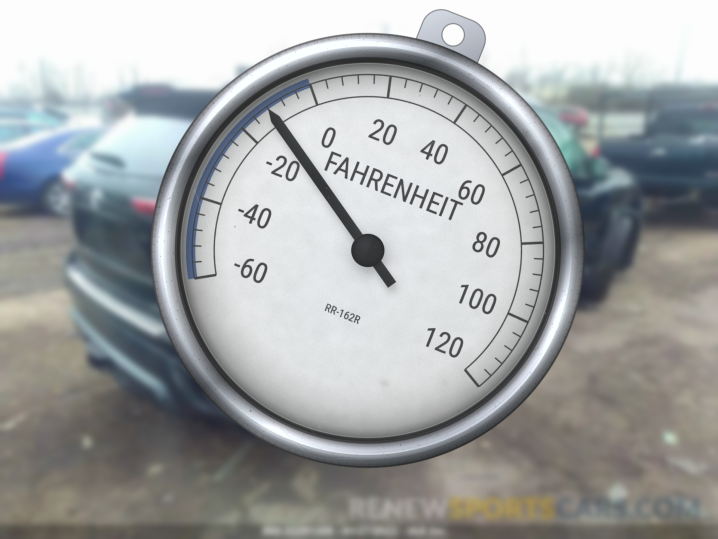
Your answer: **-12** °F
